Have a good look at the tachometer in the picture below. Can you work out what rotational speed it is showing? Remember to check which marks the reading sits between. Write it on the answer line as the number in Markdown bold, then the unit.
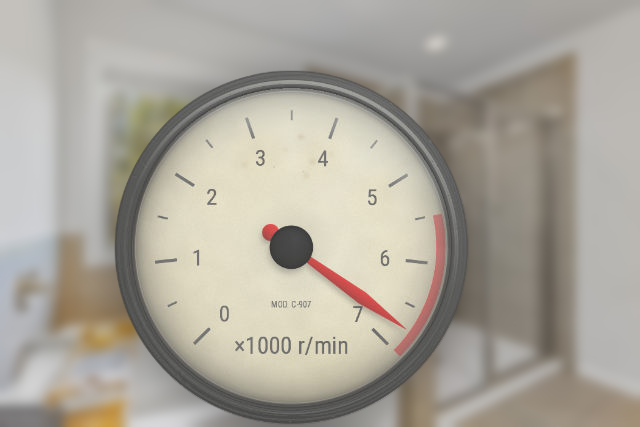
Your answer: **6750** rpm
